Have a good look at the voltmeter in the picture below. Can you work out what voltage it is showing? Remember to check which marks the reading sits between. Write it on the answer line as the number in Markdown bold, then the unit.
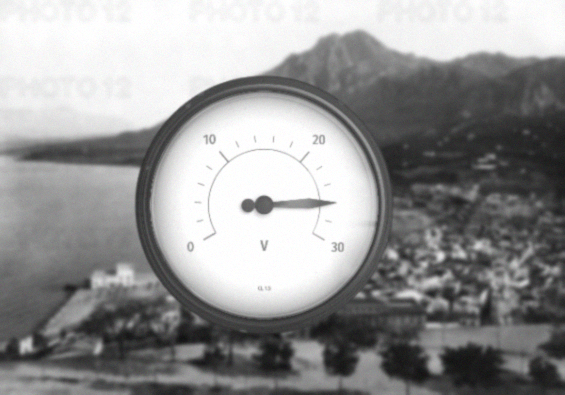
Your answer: **26** V
